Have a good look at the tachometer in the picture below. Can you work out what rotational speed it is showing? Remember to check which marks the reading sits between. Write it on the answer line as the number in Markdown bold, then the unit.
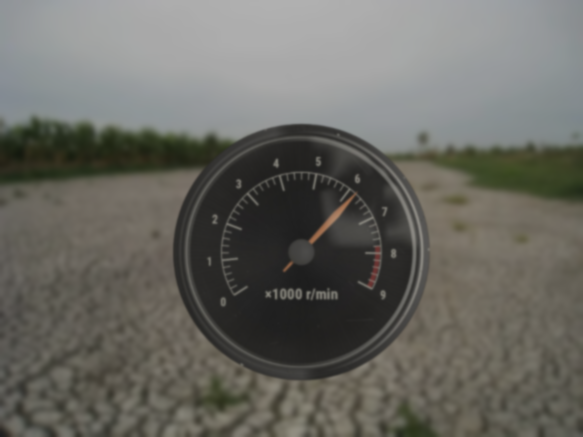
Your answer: **6200** rpm
